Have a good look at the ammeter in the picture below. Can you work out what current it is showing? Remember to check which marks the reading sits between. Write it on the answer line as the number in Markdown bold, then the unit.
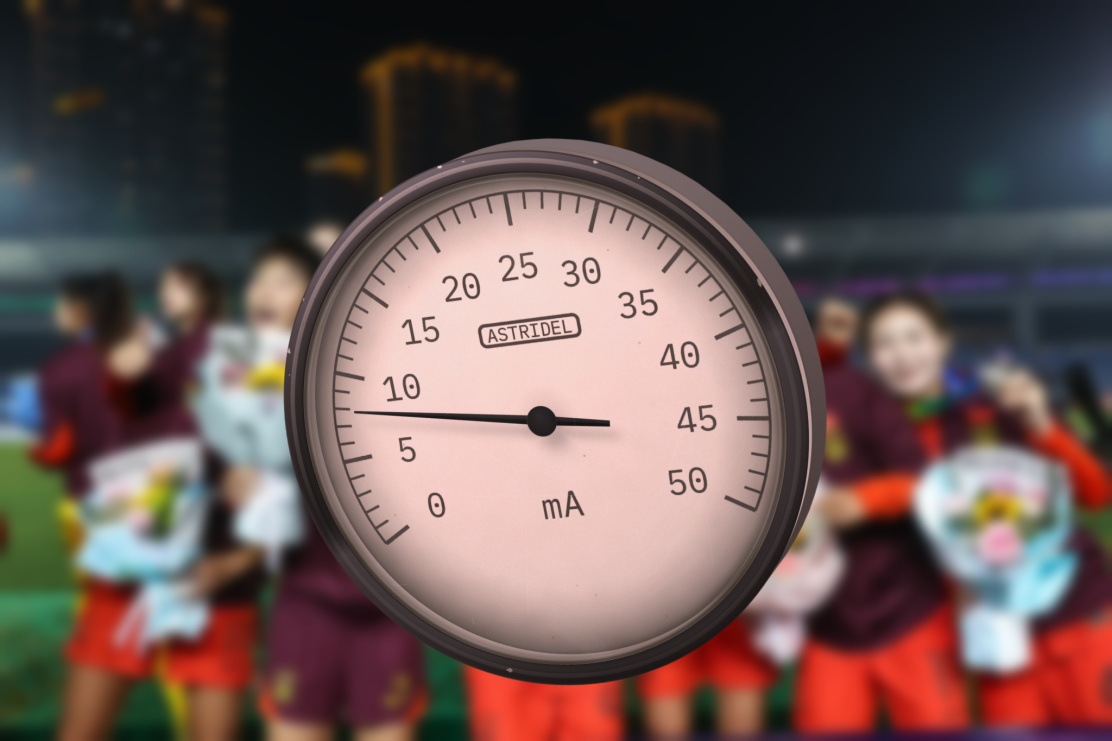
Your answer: **8** mA
